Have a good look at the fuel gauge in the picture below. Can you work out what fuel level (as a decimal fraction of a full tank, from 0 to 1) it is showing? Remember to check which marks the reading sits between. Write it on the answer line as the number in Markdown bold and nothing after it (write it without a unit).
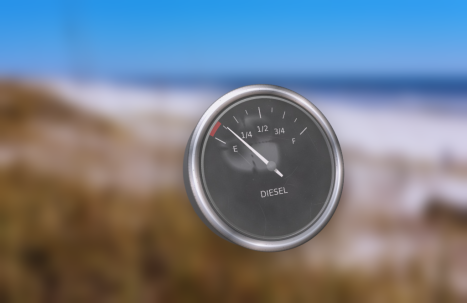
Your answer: **0.125**
